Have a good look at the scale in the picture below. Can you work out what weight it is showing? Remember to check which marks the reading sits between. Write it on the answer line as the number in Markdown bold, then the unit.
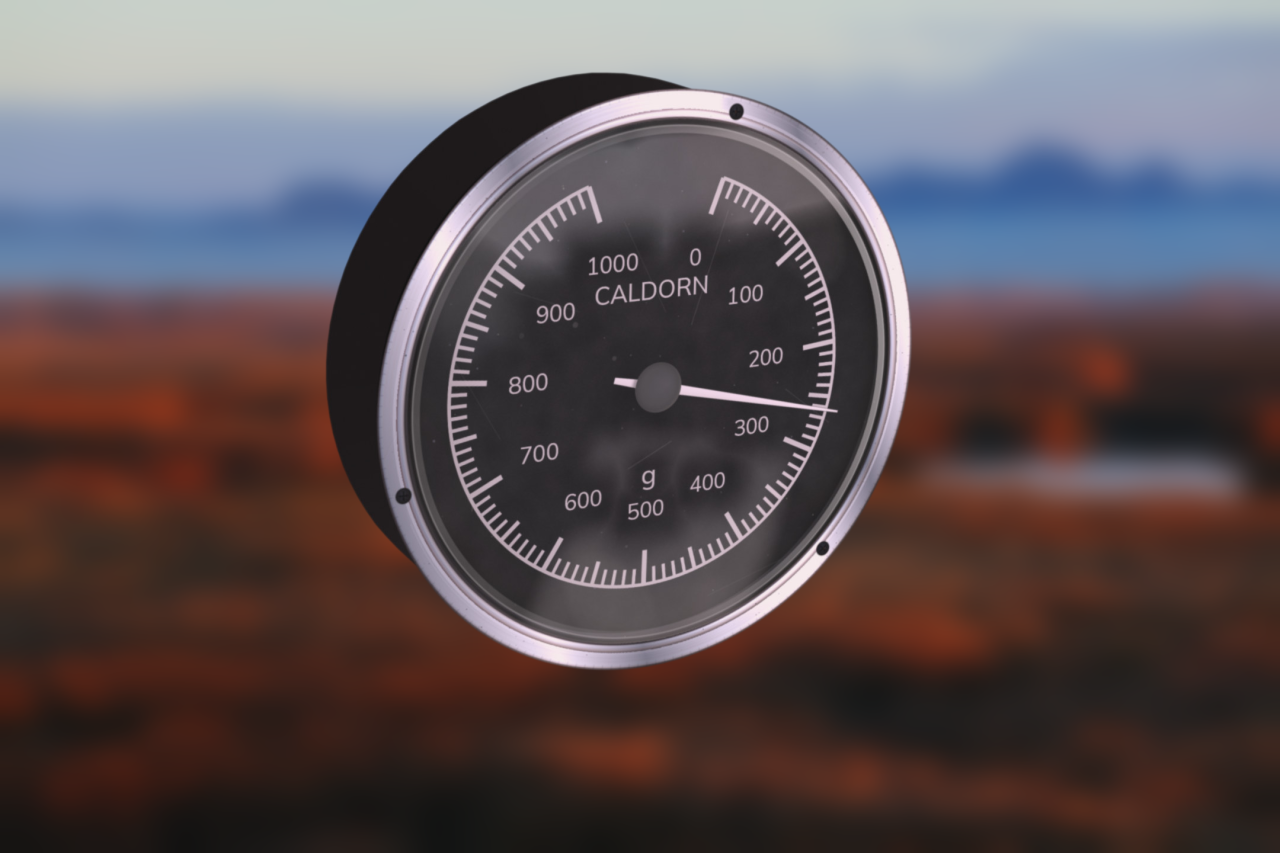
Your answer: **260** g
